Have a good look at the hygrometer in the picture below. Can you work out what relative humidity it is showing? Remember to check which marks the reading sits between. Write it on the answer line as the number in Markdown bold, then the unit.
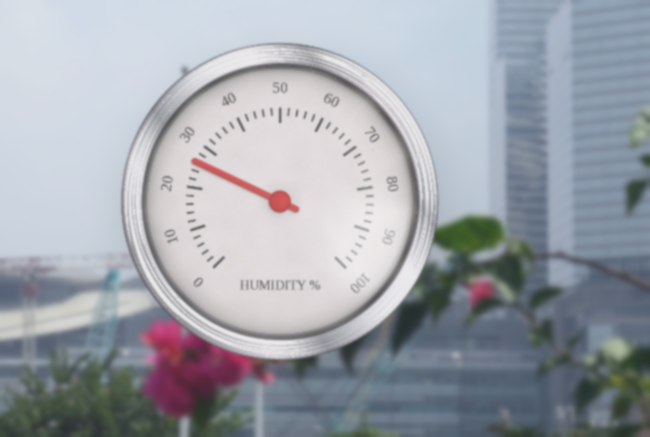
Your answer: **26** %
